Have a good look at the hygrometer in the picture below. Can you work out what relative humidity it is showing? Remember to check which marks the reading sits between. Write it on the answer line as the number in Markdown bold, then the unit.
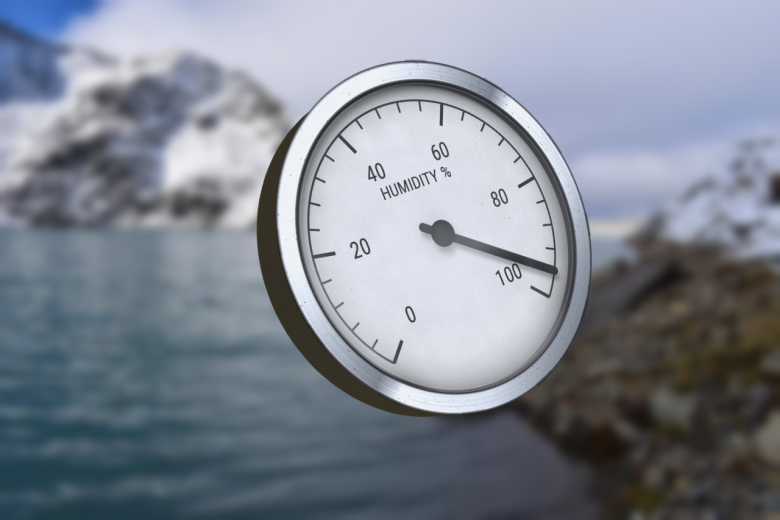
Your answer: **96** %
